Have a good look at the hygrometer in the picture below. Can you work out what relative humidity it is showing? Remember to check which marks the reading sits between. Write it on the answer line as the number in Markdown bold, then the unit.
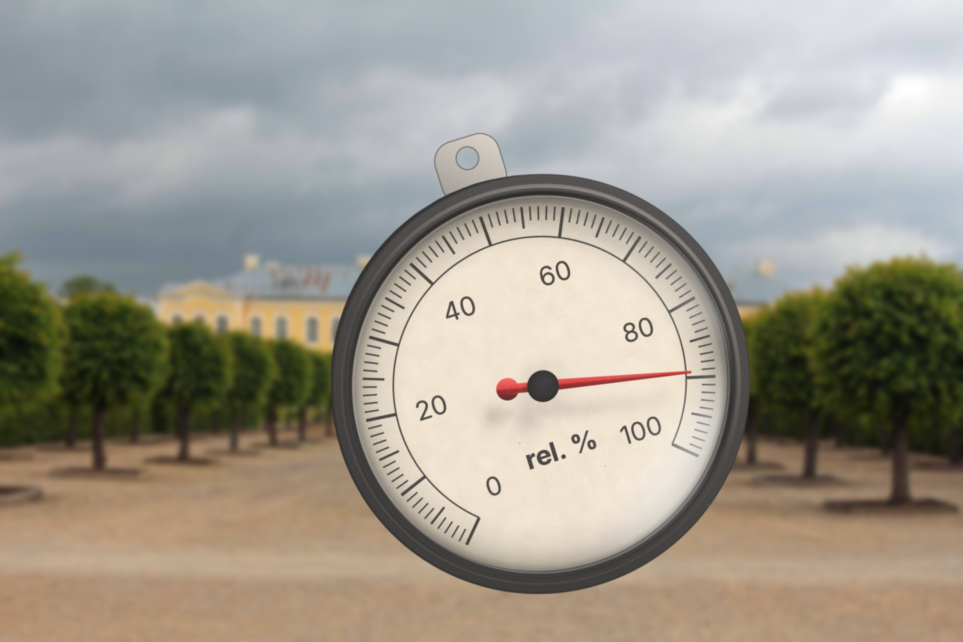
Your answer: **89** %
